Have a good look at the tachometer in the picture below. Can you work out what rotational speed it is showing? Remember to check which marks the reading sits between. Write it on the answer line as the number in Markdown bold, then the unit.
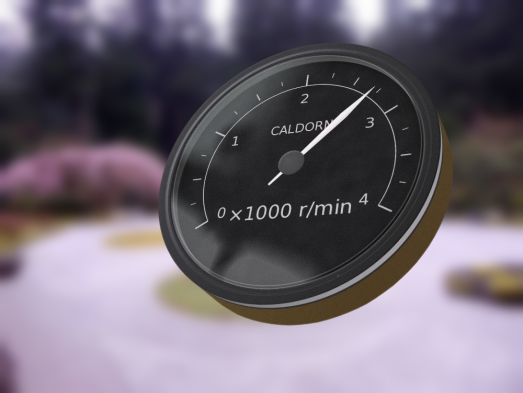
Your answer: **2750** rpm
